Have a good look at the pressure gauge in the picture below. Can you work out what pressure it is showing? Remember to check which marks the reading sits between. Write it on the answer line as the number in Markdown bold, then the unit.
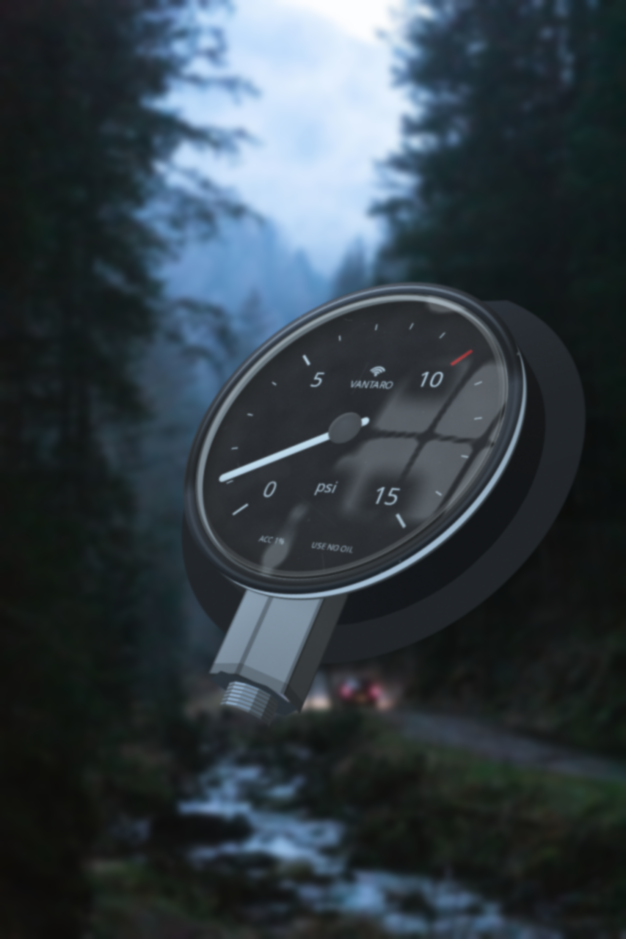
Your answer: **1** psi
